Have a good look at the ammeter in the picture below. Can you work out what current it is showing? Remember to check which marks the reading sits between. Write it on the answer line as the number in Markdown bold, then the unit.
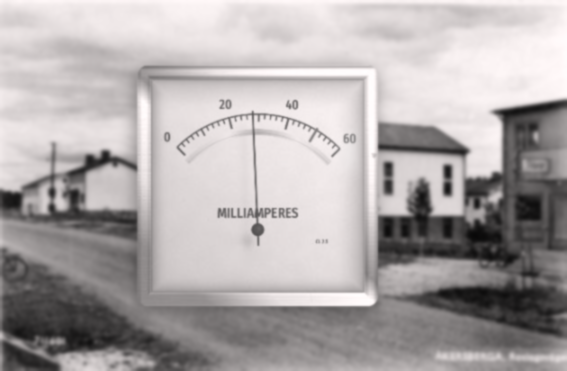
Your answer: **28** mA
